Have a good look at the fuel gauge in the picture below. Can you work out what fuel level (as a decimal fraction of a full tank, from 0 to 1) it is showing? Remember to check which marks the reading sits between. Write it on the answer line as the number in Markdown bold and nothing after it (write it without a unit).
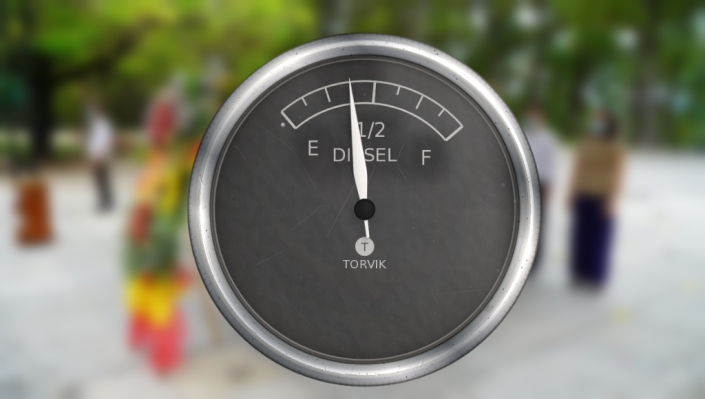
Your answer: **0.375**
